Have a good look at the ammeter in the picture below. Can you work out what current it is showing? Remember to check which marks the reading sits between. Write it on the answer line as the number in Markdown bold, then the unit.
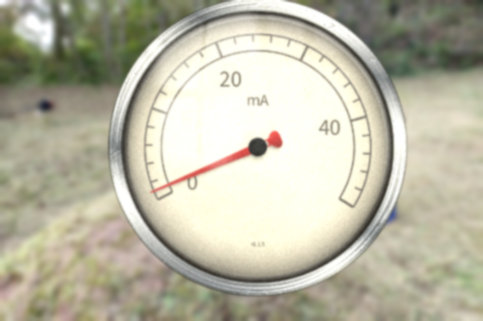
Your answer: **1** mA
